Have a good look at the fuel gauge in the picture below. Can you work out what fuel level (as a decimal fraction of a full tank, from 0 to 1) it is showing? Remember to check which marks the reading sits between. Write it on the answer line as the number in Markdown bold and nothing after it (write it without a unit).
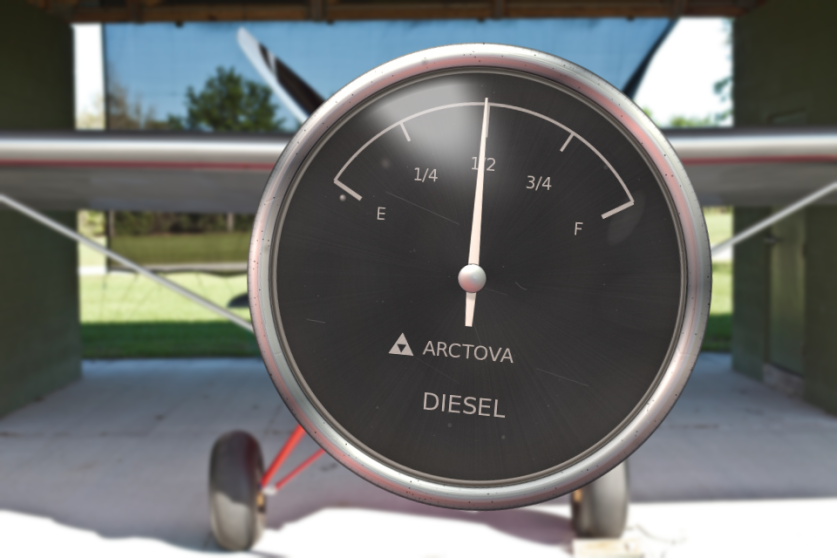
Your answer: **0.5**
